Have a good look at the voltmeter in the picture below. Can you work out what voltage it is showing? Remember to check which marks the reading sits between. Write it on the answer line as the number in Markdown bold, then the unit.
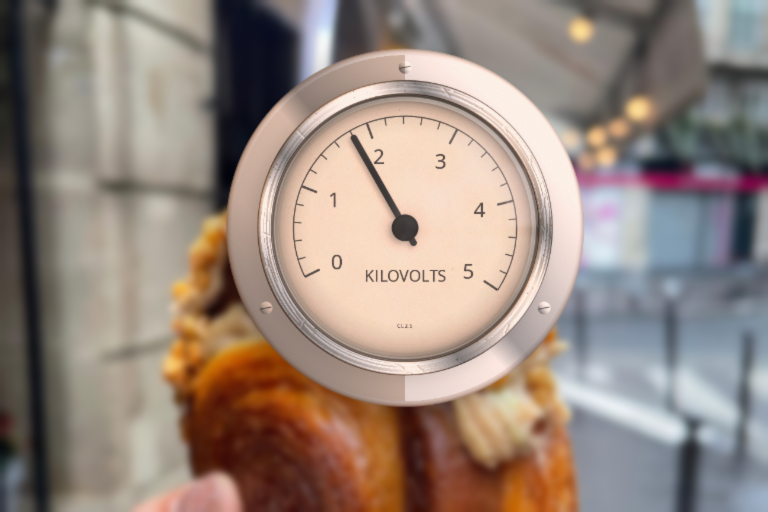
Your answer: **1.8** kV
